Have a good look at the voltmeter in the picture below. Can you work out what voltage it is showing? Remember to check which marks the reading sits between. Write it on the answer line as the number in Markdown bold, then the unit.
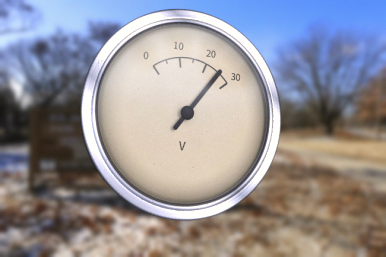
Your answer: **25** V
